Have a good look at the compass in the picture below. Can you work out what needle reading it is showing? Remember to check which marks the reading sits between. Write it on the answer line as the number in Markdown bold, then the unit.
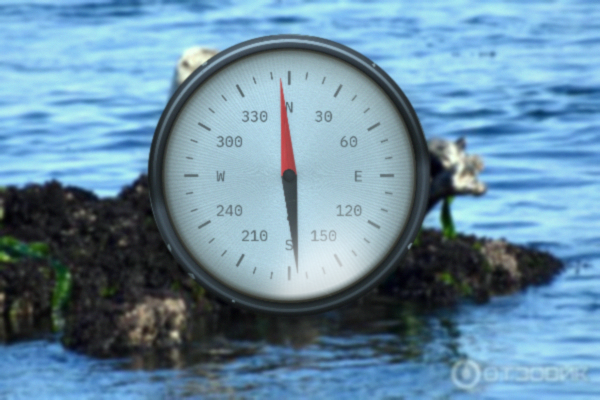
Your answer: **355** °
